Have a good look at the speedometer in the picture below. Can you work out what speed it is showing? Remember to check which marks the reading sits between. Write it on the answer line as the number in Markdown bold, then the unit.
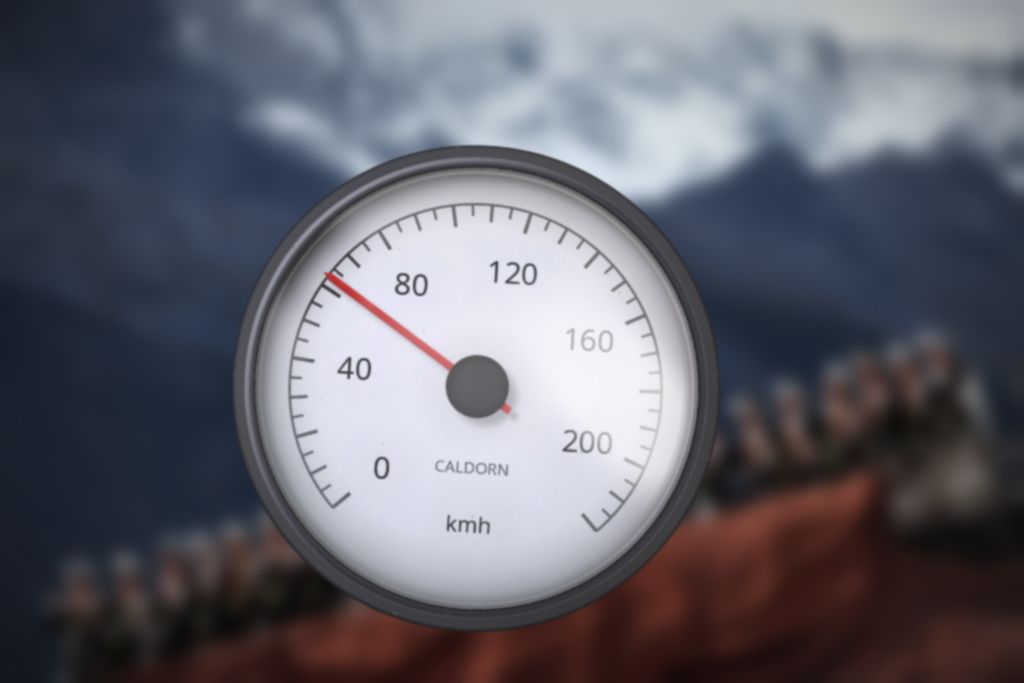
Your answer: **62.5** km/h
